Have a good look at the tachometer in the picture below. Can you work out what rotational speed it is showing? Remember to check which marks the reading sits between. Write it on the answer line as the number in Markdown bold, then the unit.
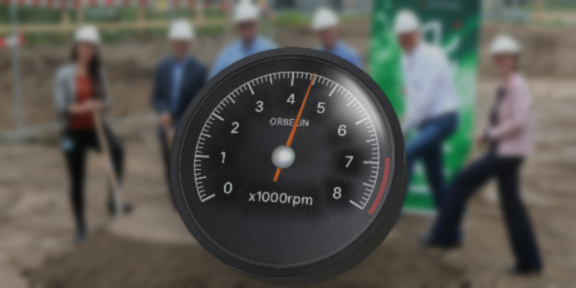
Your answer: **4500** rpm
